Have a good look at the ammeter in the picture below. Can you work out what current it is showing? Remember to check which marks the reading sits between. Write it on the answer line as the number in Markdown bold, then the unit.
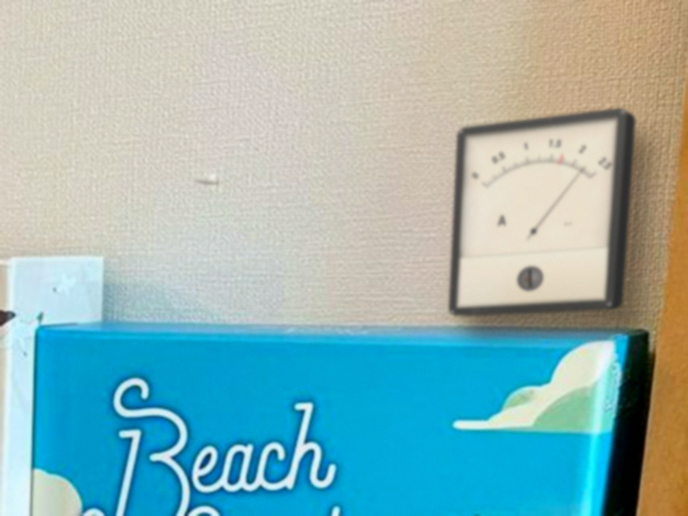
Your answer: **2.25** A
